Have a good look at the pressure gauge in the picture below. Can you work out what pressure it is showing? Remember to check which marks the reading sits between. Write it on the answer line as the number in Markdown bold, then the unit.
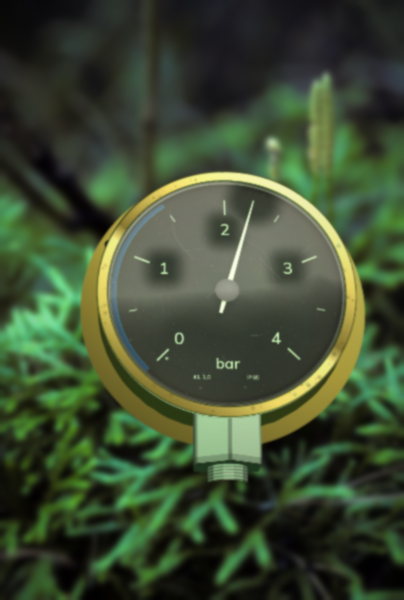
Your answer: **2.25** bar
